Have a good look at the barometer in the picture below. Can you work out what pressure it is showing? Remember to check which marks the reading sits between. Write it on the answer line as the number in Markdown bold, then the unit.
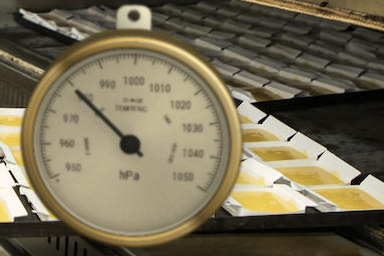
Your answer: **980** hPa
